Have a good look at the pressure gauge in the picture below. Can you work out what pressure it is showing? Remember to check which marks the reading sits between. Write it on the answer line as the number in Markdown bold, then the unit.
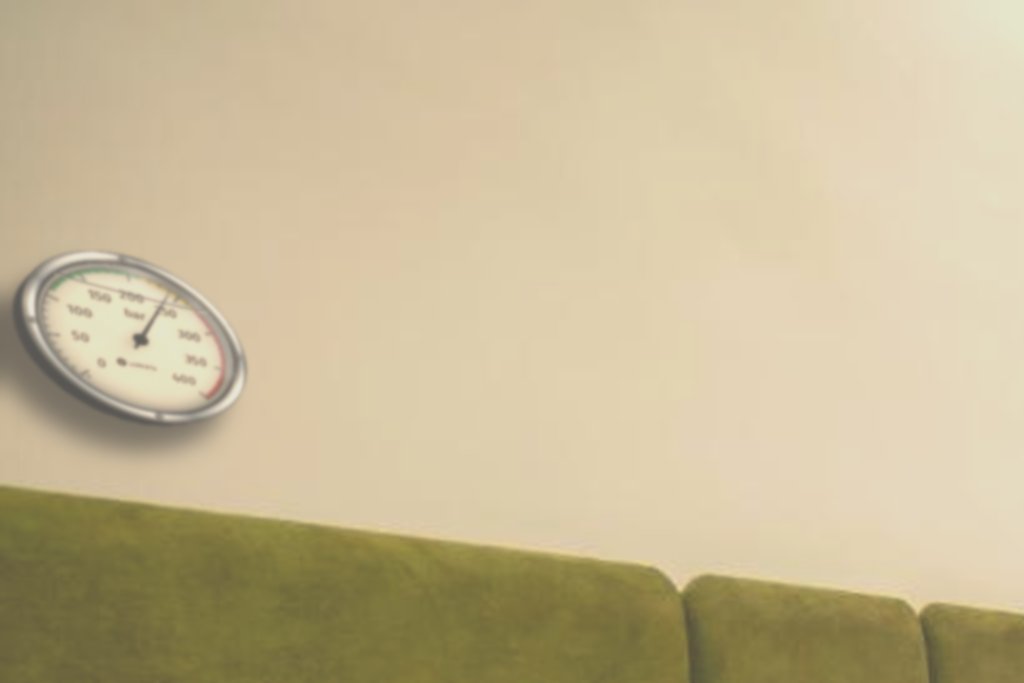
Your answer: **240** bar
